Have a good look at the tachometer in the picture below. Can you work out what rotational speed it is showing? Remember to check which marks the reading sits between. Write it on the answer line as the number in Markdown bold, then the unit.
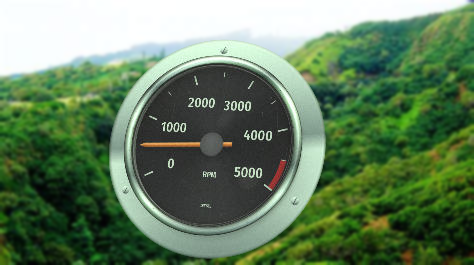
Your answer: **500** rpm
